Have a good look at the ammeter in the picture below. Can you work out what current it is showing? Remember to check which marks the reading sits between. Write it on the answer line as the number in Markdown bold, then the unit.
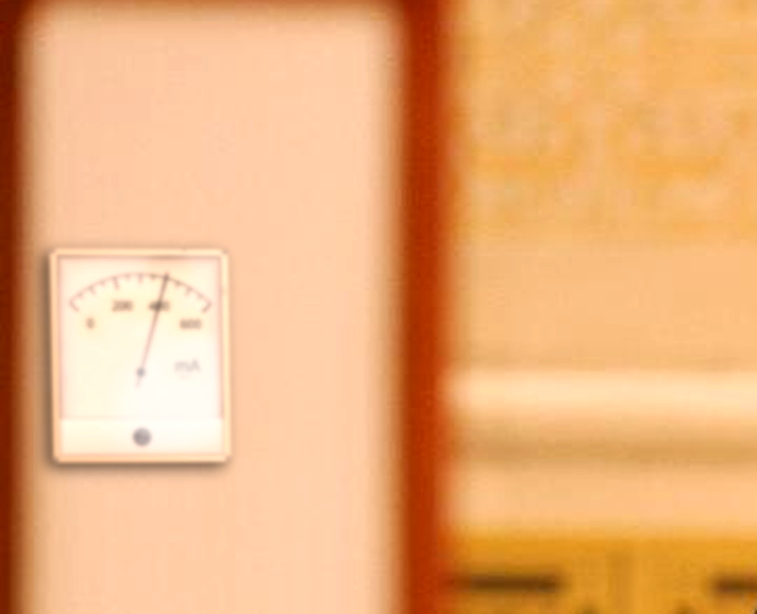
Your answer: **400** mA
